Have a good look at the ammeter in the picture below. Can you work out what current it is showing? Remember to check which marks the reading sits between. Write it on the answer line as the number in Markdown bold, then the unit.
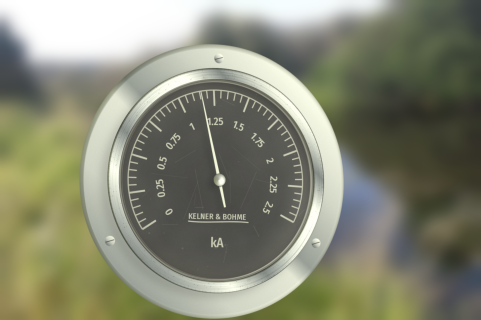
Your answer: **1.15** kA
